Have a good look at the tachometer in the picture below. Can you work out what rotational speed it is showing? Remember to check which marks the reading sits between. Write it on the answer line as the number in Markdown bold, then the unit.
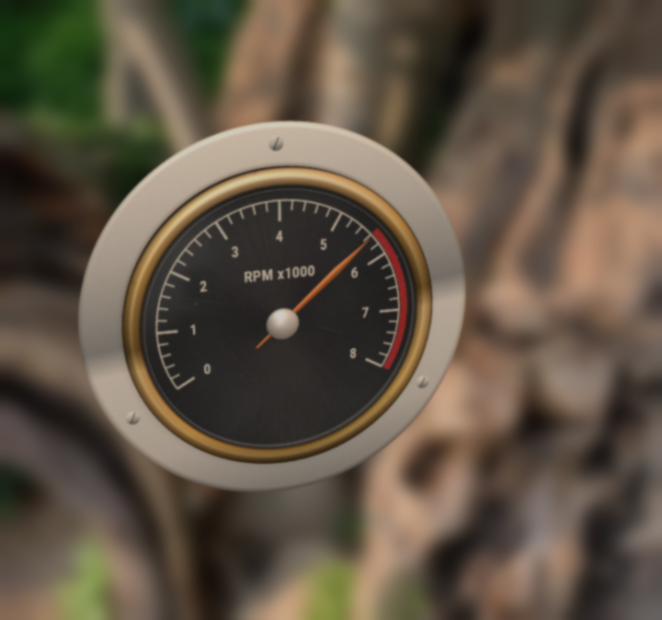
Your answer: **5600** rpm
